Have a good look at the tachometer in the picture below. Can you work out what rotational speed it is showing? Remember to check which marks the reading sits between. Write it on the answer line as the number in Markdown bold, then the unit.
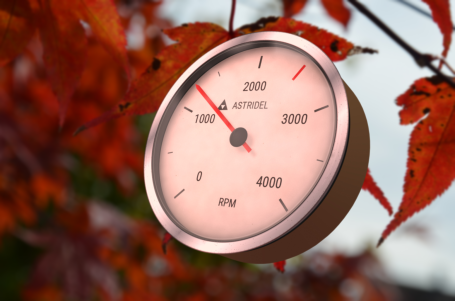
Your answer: **1250** rpm
